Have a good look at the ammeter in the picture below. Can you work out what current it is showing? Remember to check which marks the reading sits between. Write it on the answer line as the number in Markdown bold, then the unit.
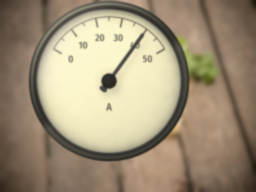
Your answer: **40** A
